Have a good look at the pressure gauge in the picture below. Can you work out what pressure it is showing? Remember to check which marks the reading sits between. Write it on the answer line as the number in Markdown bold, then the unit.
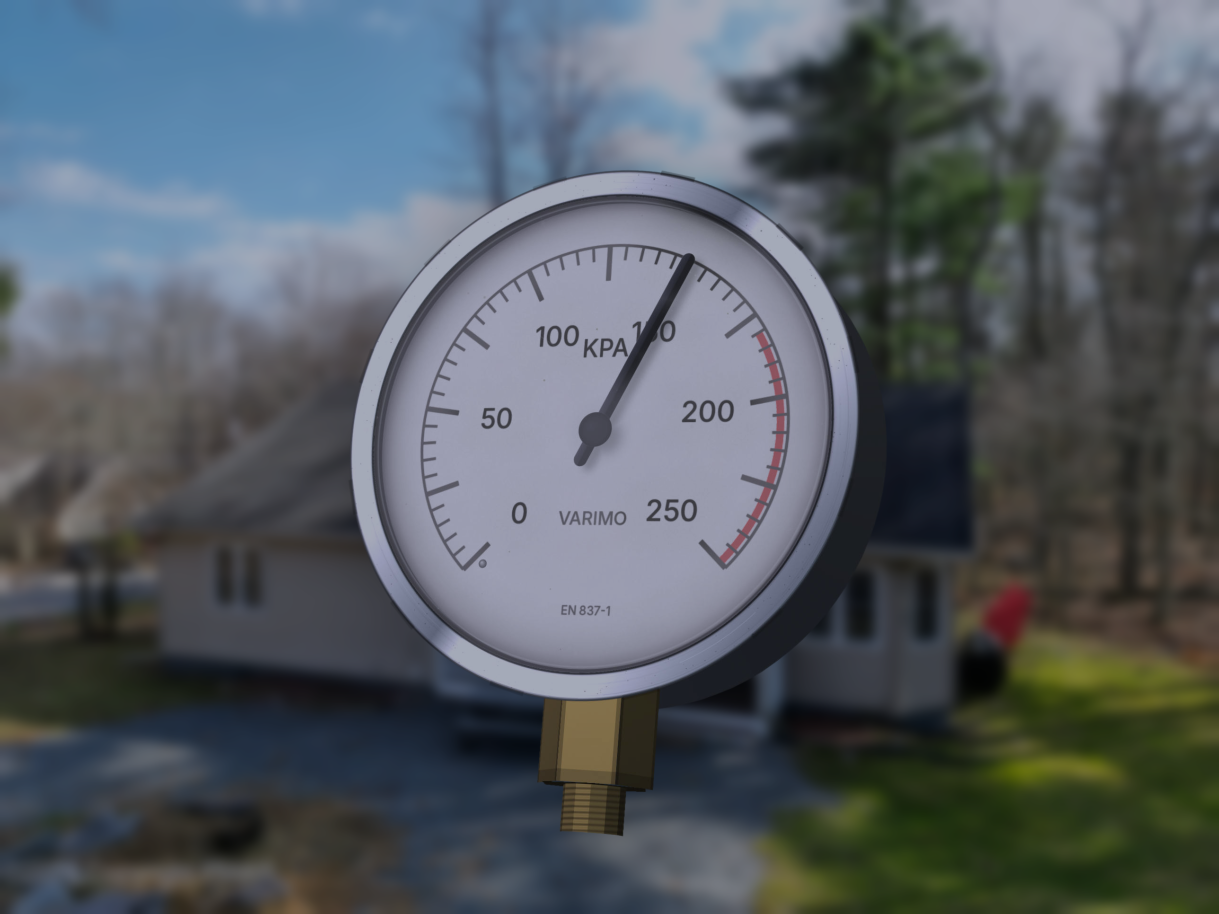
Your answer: **150** kPa
